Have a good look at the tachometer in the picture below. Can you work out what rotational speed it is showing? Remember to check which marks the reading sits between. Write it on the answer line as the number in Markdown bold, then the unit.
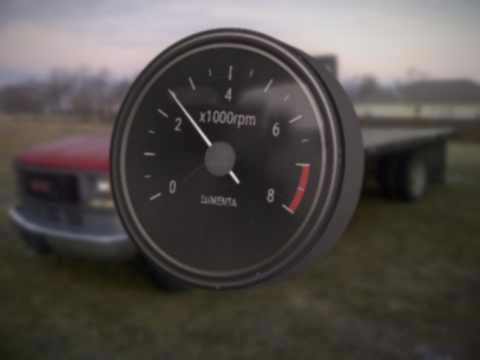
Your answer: **2500** rpm
